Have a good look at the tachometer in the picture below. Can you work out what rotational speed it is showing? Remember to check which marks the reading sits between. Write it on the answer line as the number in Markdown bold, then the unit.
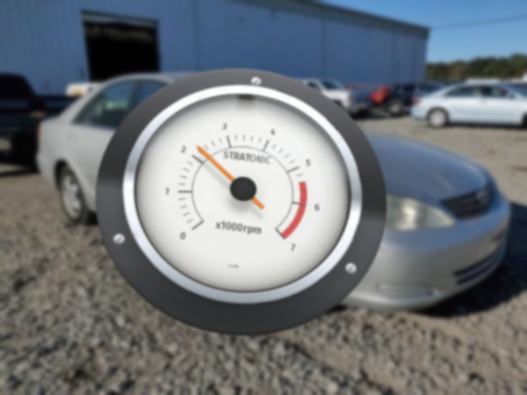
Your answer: **2200** rpm
